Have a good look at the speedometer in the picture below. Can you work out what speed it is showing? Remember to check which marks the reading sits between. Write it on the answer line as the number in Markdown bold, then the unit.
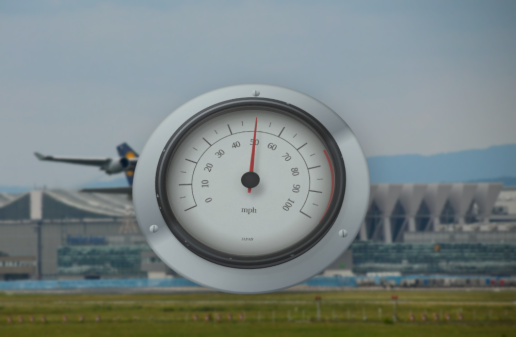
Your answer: **50** mph
